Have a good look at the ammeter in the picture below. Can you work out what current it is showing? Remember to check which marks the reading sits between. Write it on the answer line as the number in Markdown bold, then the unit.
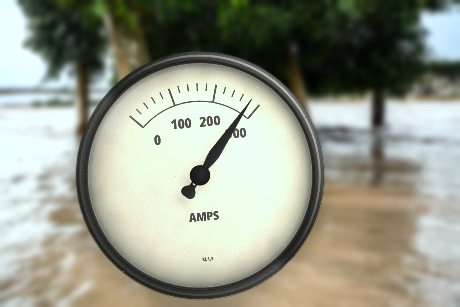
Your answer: **280** A
